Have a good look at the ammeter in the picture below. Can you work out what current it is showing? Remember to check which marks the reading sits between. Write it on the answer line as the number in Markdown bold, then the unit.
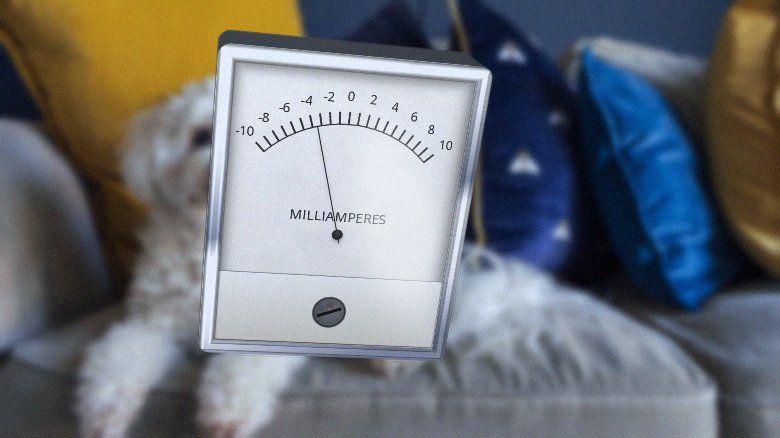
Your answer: **-3.5** mA
